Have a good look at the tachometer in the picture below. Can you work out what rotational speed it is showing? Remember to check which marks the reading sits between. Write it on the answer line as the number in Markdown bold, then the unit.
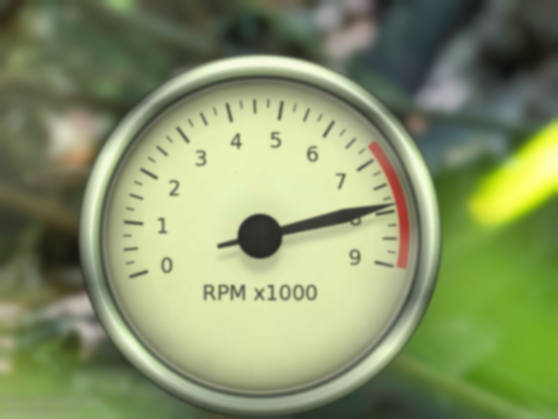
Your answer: **7875** rpm
